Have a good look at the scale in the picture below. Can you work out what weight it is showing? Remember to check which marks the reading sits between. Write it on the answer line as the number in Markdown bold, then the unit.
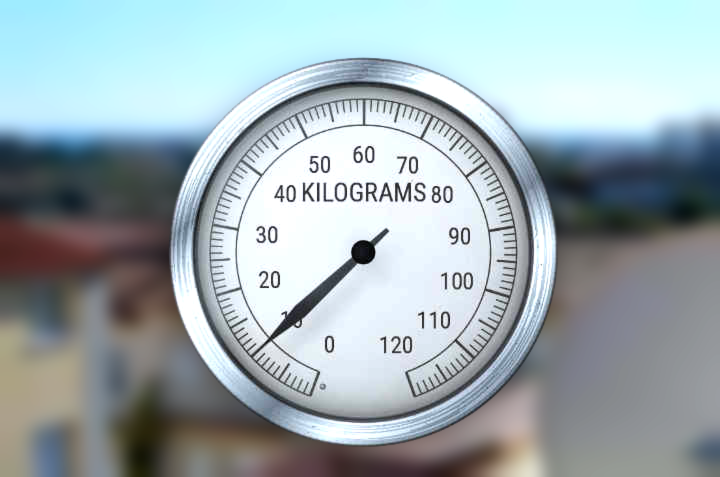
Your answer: **10** kg
